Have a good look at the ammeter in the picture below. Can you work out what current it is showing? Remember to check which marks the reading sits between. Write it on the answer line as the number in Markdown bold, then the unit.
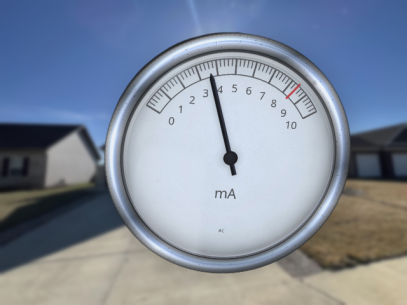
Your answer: **3.6** mA
